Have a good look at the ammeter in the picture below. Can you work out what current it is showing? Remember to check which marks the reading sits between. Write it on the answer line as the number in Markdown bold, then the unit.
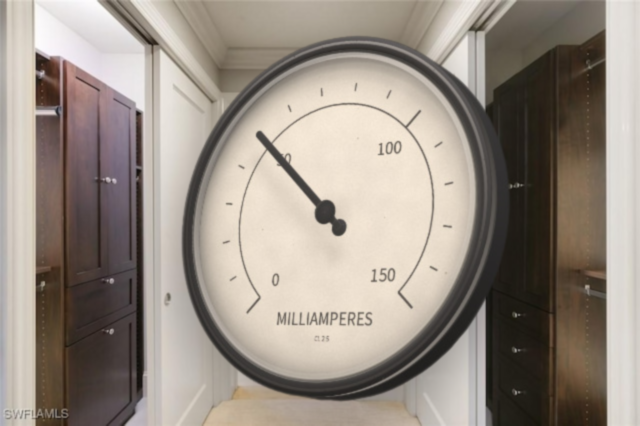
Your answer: **50** mA
